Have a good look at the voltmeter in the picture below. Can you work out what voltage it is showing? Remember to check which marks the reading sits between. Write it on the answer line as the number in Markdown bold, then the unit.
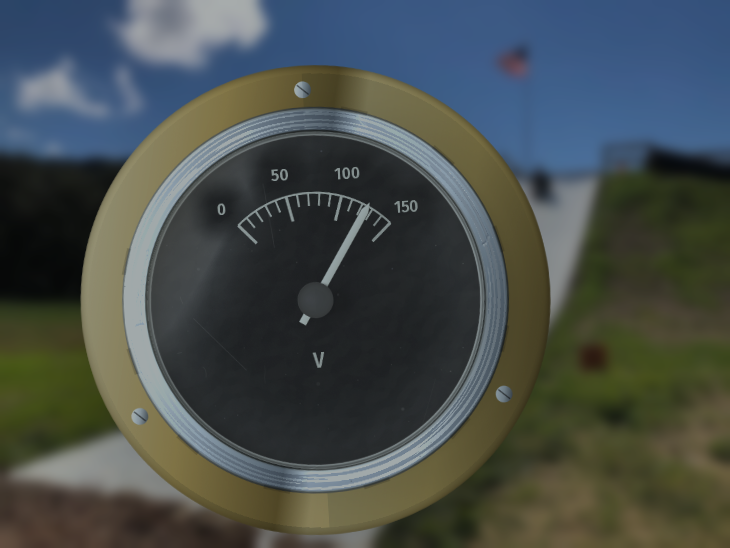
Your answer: **125** V
